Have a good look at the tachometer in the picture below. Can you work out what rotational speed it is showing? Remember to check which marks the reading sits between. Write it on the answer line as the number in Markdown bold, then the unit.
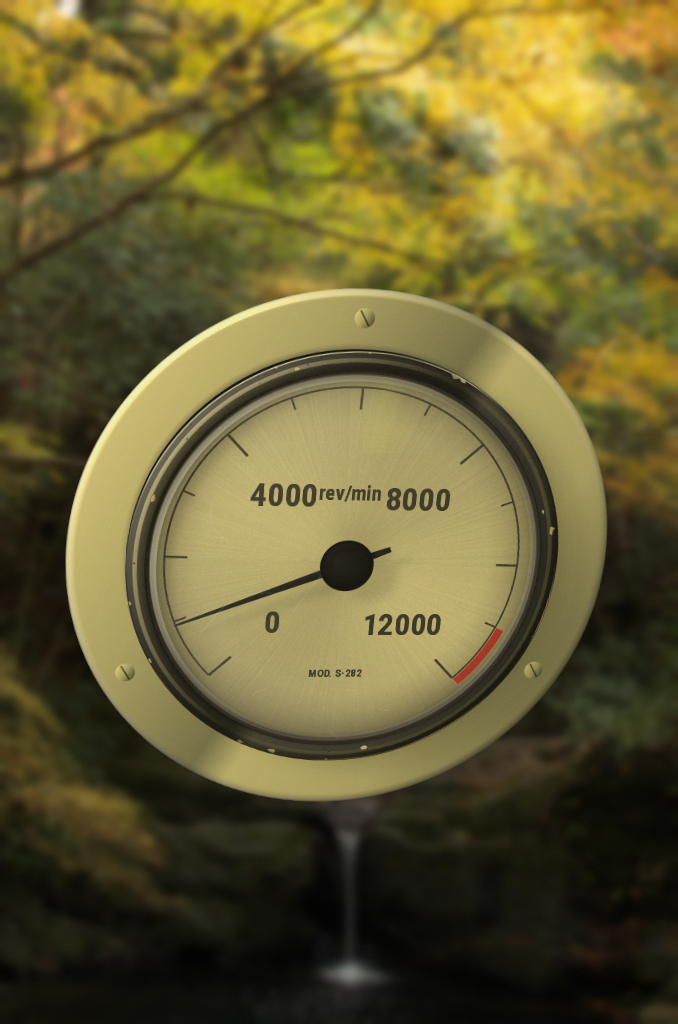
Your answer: **1000** rpm
